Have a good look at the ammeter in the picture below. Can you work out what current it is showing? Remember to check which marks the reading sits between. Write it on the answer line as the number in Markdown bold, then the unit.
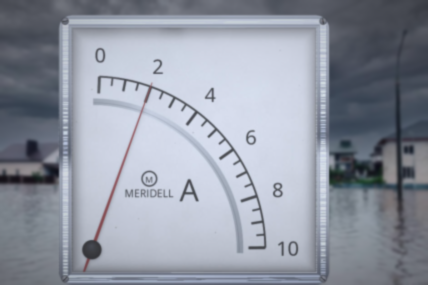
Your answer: **2** A
